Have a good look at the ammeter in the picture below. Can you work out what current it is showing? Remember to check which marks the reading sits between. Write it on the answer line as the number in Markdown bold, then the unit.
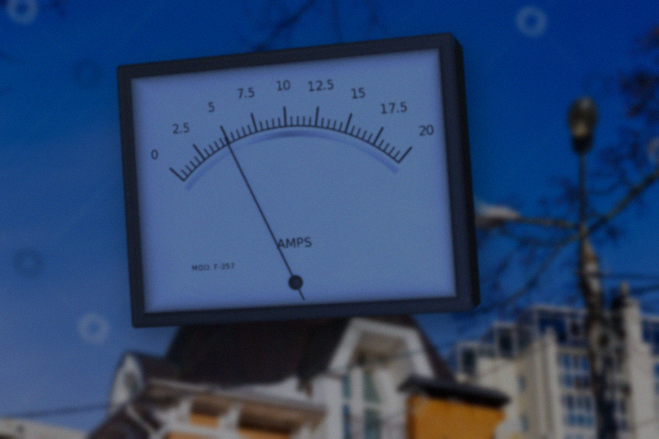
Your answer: **5** A
